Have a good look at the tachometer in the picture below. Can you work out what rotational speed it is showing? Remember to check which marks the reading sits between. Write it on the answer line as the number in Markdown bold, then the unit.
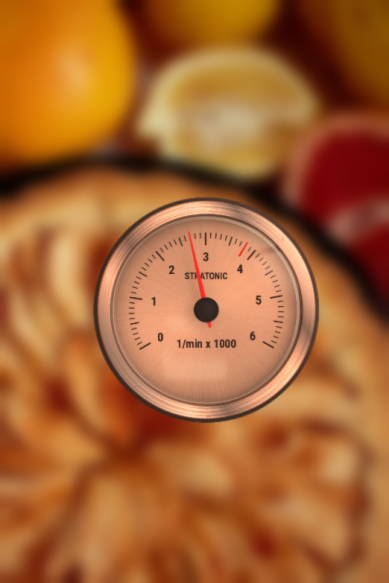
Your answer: **2700** rpm
